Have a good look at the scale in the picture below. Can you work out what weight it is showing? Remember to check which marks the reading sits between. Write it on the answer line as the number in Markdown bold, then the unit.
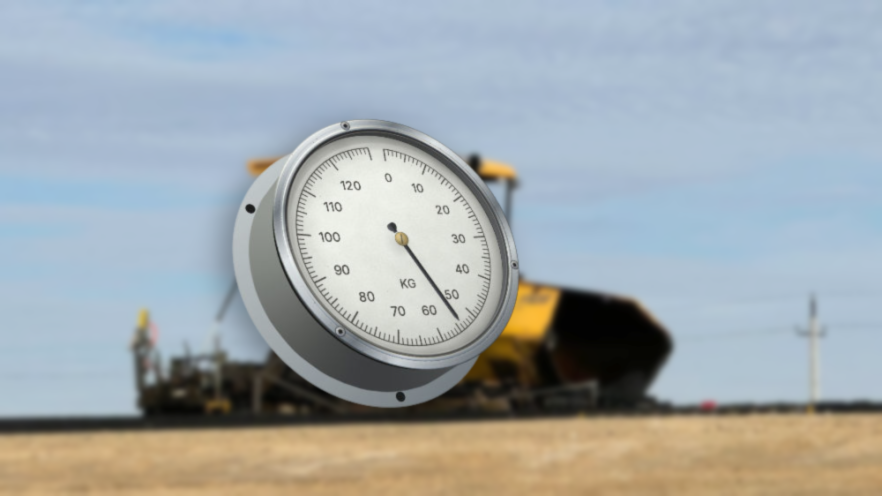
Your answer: **55** kg
